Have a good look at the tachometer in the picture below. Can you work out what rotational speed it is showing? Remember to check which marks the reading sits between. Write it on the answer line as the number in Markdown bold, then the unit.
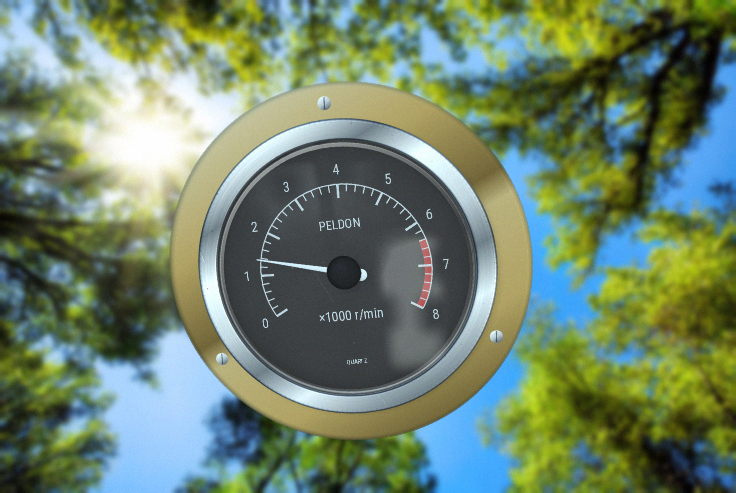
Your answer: **1400** rpm
